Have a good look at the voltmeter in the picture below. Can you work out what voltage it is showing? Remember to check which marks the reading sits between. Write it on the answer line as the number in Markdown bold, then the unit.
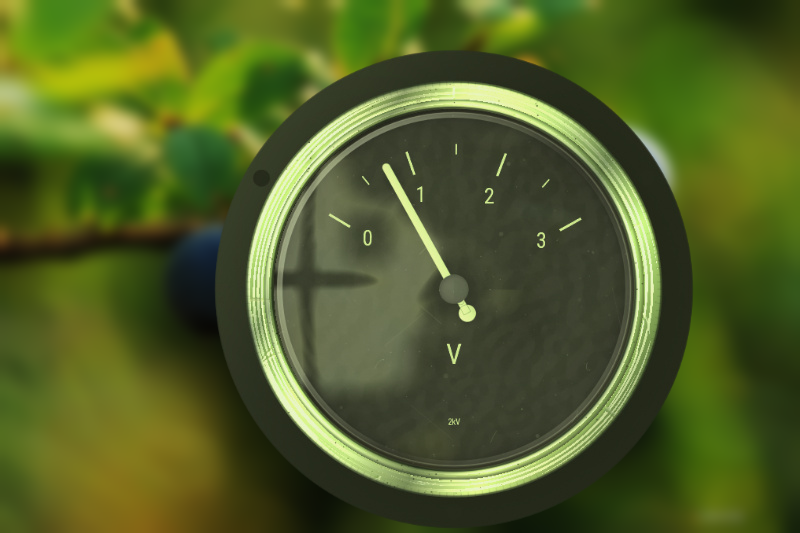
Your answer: **0.75** V
